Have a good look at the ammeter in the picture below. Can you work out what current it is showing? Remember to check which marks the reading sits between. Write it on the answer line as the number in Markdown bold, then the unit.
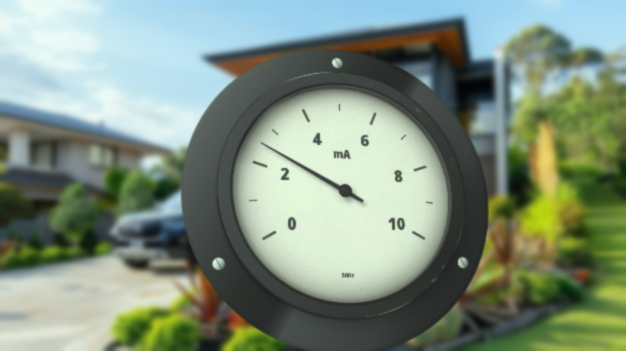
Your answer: **2.5** mA
